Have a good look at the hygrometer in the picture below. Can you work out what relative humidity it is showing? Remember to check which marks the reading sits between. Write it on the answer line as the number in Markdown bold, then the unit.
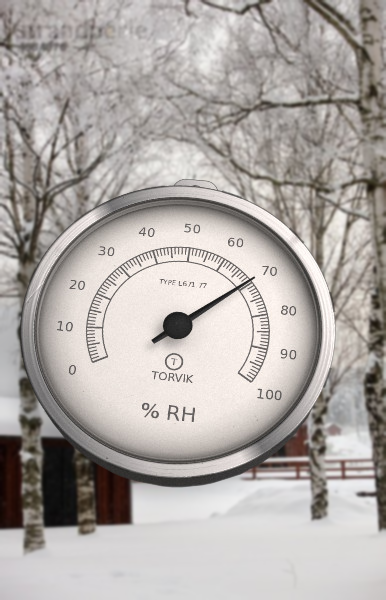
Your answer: **70** %
